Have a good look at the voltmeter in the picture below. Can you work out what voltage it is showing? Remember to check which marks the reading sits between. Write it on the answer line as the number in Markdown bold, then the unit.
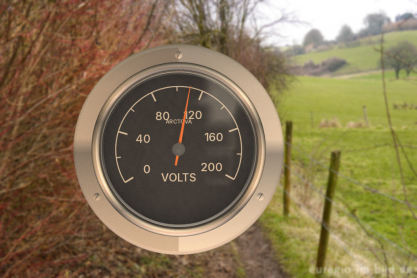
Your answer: **110** V
